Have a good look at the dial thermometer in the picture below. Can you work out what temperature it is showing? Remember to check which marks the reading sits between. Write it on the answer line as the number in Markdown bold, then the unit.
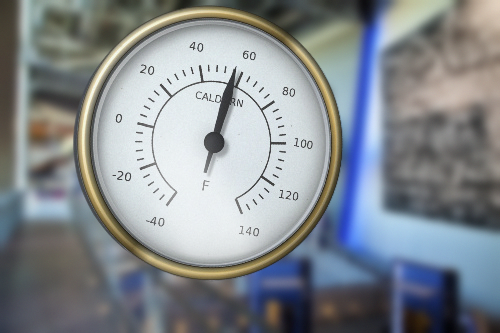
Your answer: **56** °F
